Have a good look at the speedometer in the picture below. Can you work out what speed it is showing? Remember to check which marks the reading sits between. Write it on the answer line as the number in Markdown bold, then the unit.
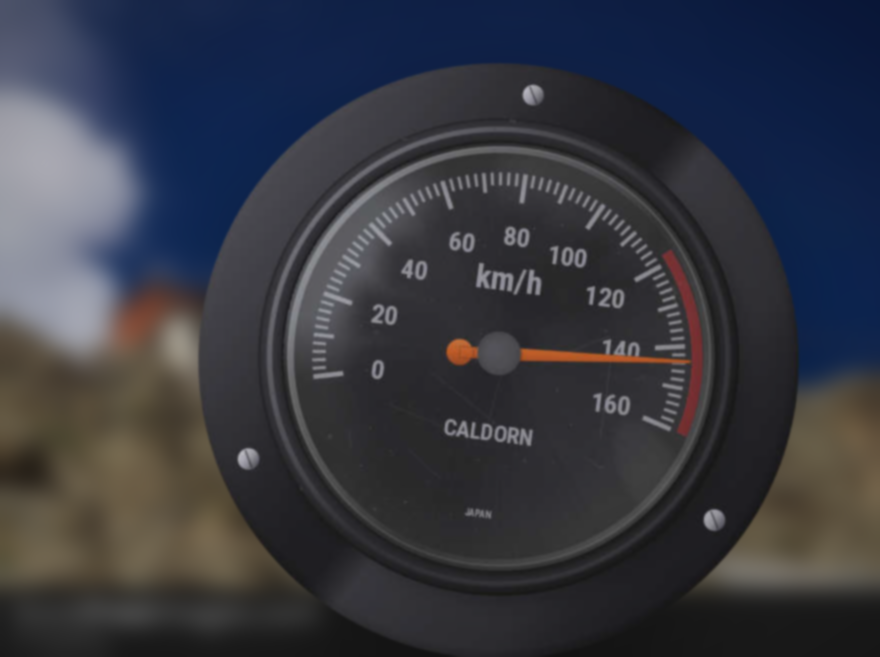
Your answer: **144** km/h
